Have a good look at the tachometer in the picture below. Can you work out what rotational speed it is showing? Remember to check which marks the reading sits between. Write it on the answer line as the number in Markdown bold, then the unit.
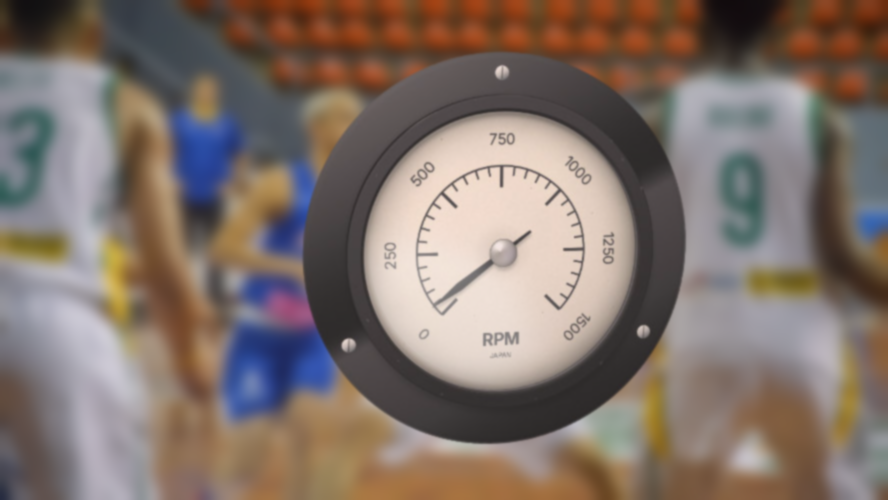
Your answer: **50** rpm
